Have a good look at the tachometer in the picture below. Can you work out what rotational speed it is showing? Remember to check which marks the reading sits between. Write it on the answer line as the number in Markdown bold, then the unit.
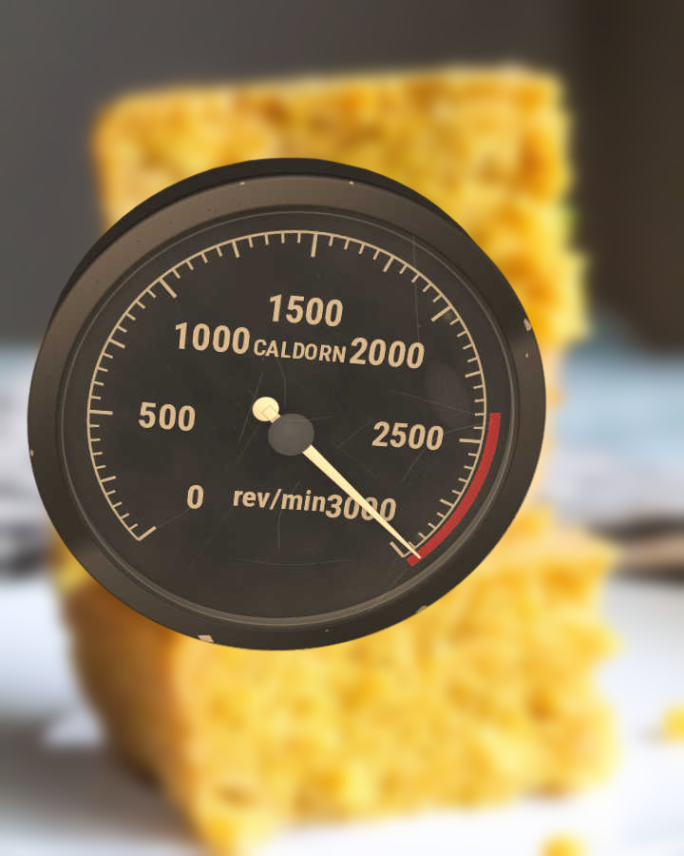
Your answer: **2950** rpm
